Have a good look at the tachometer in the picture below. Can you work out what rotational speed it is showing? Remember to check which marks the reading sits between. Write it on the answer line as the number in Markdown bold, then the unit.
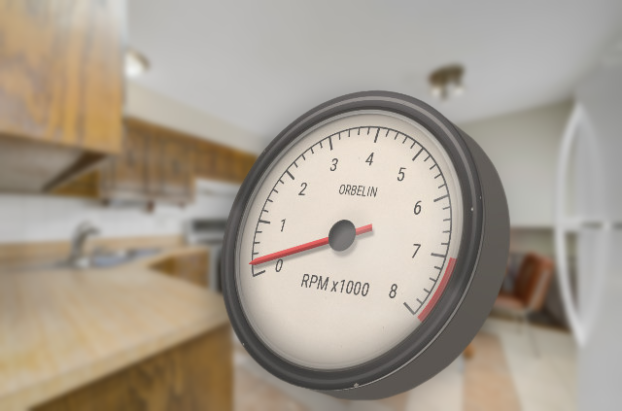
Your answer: **200** rpm
